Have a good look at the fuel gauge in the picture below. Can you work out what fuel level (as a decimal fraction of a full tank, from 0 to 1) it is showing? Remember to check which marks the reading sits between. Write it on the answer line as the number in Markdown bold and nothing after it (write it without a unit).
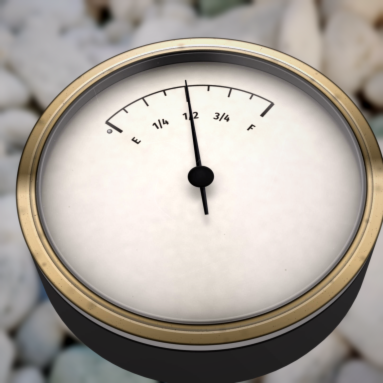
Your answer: **0.5**
